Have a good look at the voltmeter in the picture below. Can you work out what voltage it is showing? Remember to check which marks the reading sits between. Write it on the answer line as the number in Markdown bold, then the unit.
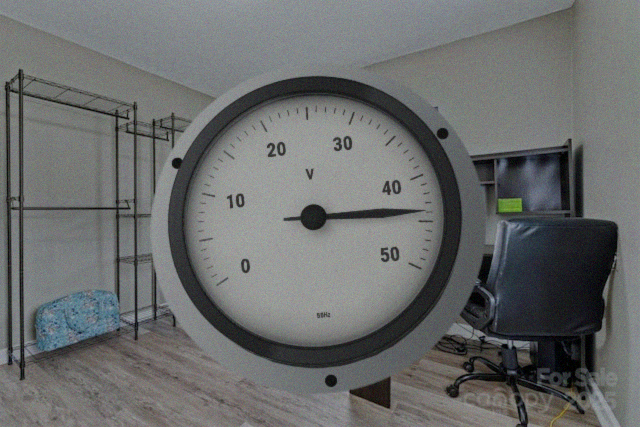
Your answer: **44** V
